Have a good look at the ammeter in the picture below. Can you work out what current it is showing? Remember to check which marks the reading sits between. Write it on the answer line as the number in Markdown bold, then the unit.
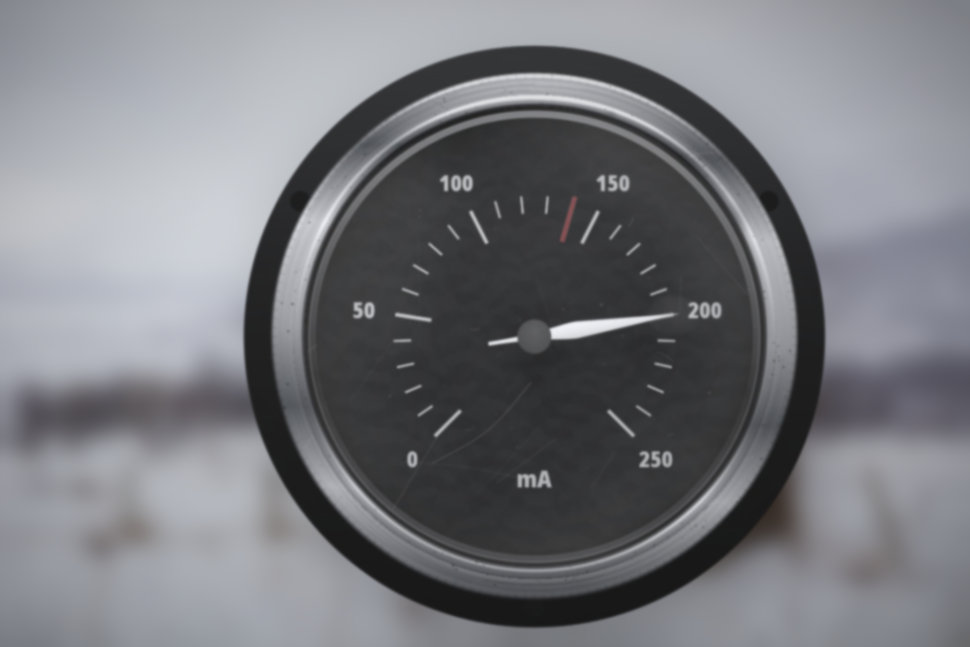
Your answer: **200** mA
